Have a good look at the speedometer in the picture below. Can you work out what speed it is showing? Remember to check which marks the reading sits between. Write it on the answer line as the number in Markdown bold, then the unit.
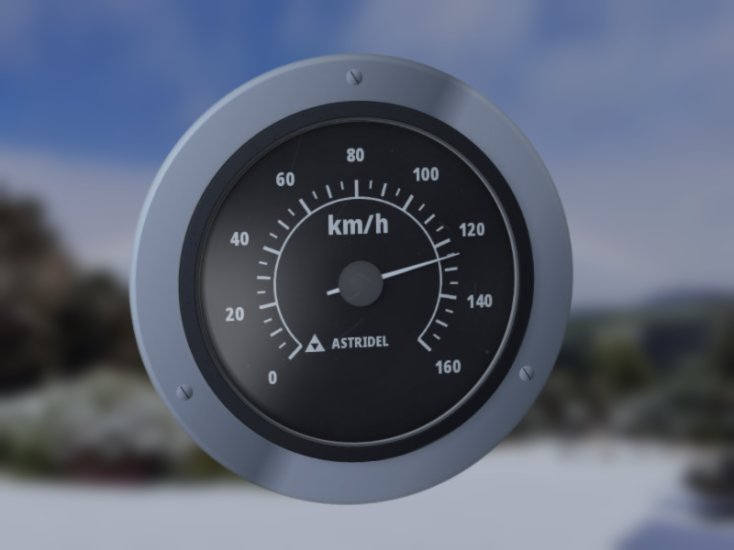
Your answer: **125** km/h
